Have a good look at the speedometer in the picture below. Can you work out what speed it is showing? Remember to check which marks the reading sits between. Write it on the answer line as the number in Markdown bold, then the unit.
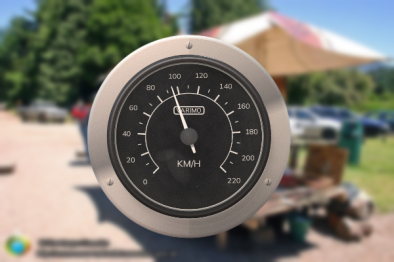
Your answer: **95** km/h
